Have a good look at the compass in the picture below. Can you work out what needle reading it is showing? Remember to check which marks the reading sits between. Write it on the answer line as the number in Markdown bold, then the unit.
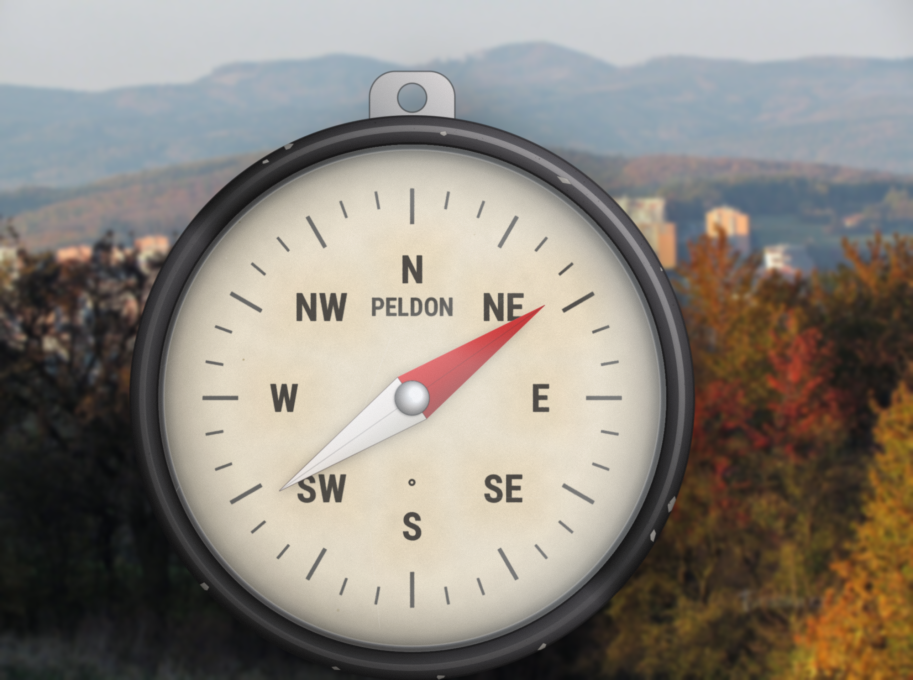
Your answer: **55** °
